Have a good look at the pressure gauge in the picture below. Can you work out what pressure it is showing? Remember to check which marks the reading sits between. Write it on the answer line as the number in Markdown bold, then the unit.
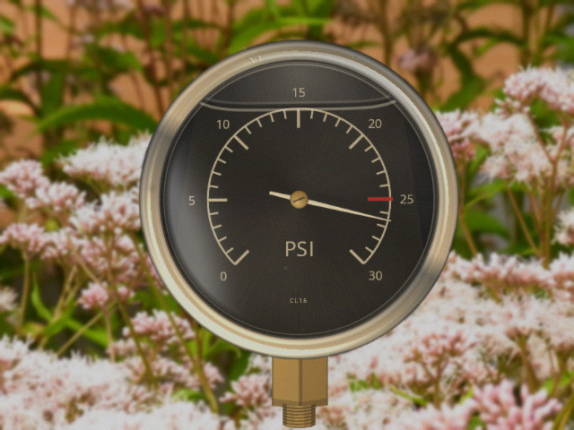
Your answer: **26.5** psi
